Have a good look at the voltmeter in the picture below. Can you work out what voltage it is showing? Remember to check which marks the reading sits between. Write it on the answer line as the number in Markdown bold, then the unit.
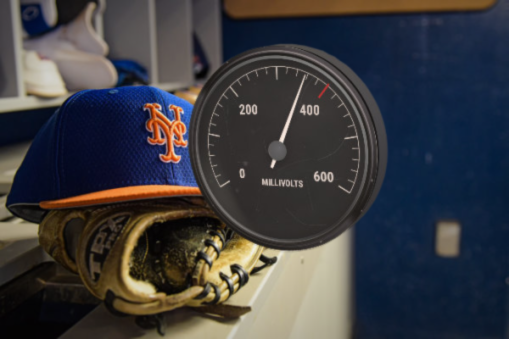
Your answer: **360** mV
